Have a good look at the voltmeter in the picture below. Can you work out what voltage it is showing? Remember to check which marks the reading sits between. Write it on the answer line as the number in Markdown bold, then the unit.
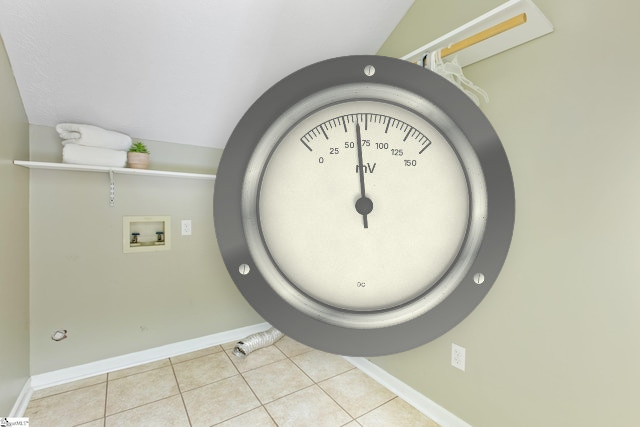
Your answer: **65** mV
